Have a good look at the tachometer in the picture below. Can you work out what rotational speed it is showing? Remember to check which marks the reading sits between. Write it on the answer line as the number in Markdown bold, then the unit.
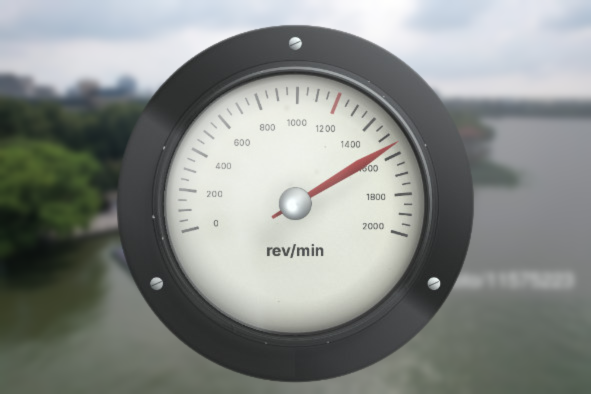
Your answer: **1550** rpm
